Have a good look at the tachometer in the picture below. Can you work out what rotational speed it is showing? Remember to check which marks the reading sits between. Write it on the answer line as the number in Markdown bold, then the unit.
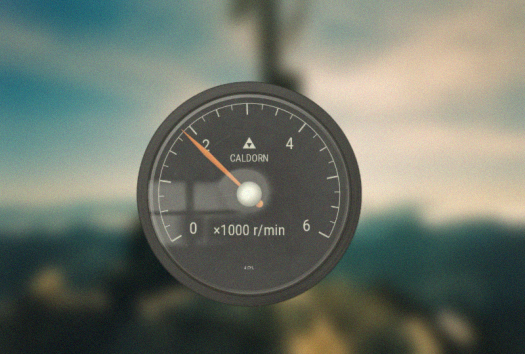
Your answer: **1875** rpm
